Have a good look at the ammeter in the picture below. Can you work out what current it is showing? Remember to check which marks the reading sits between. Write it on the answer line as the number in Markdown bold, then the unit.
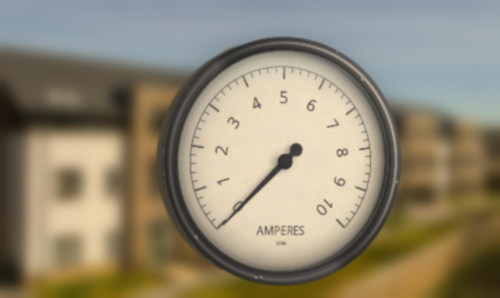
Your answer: **0** A
